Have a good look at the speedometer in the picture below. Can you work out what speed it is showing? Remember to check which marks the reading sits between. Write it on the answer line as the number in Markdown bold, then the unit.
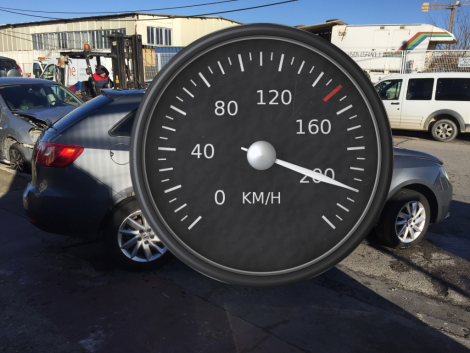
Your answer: **200** km/h
